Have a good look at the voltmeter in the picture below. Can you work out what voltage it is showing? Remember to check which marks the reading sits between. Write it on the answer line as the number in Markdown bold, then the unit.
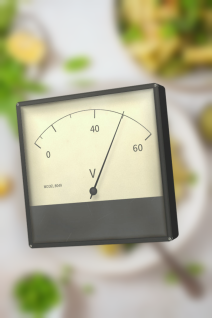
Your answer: **50** V
